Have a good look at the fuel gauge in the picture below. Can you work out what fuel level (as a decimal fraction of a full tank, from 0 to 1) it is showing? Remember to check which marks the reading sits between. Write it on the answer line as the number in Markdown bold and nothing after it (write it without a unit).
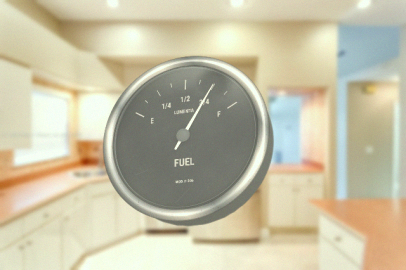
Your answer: **0.75**
